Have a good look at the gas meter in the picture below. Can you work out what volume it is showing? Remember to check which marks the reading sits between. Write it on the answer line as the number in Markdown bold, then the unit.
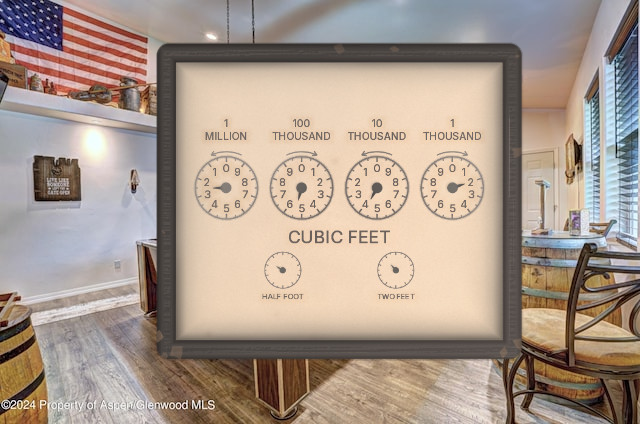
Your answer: **254200** ft³
